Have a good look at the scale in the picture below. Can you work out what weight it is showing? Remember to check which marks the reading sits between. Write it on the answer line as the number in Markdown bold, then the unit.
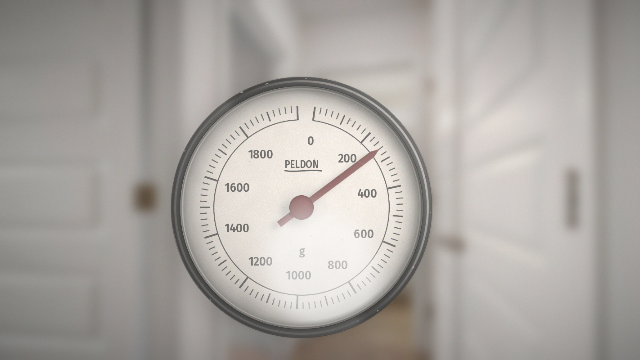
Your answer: **260** g
